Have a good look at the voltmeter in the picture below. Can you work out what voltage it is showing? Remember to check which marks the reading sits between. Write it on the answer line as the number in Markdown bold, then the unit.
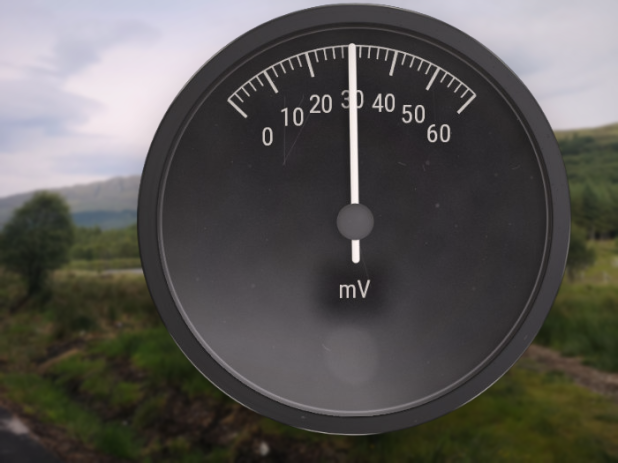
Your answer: **30** mV
